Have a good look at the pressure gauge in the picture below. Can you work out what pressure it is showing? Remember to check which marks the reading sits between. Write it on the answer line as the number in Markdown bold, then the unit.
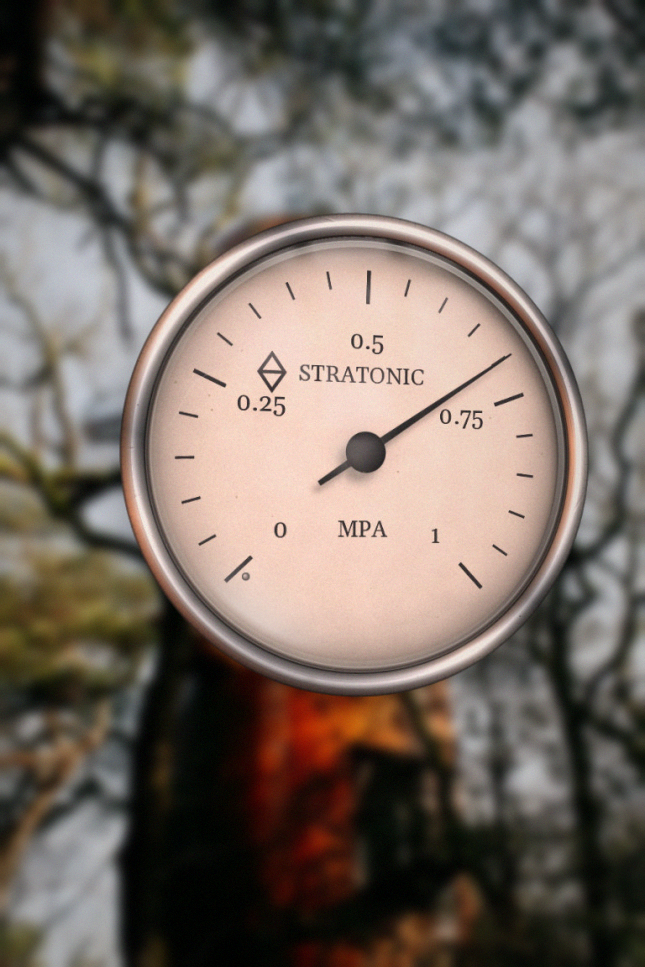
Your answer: **0.7** MPa
